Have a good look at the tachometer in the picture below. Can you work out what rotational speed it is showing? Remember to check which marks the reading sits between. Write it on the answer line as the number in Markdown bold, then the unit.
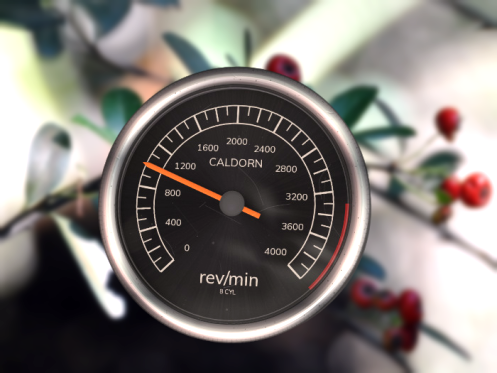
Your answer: **1000** rpm
